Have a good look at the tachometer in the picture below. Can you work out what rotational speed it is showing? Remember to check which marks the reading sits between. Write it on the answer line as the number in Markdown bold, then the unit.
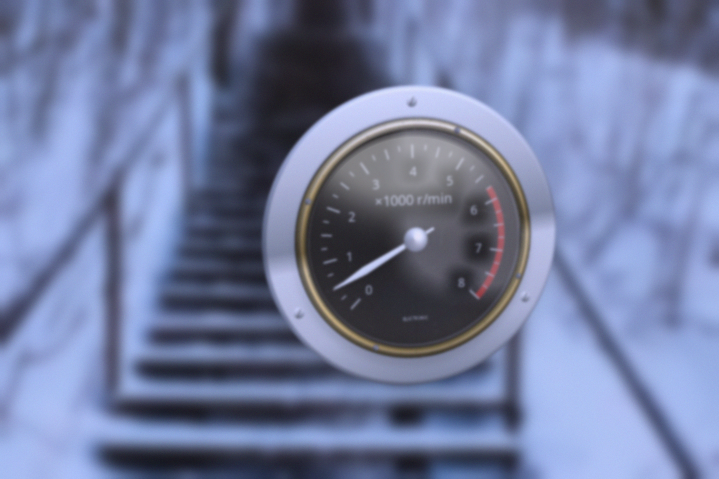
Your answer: **500** rpm
